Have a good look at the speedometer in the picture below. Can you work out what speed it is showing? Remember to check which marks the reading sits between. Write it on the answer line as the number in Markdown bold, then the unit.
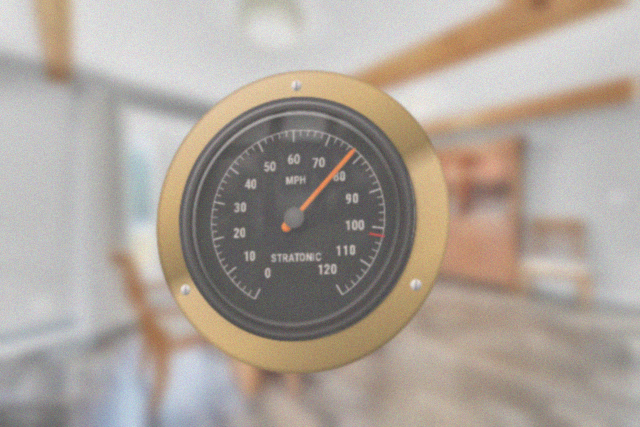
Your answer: **78** mph
